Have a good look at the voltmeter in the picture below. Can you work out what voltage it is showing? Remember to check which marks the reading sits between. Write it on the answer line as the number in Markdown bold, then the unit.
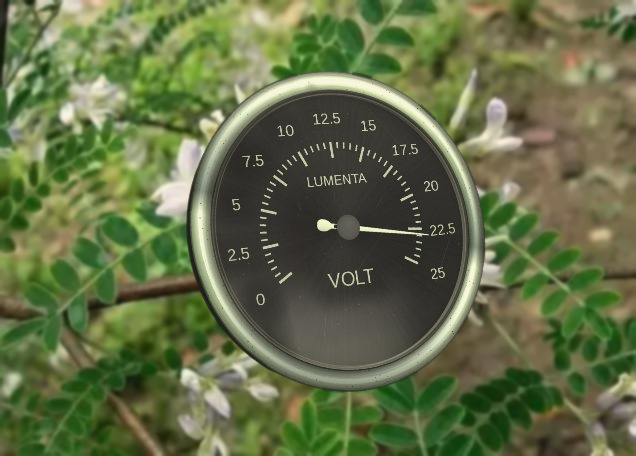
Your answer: **23** V
